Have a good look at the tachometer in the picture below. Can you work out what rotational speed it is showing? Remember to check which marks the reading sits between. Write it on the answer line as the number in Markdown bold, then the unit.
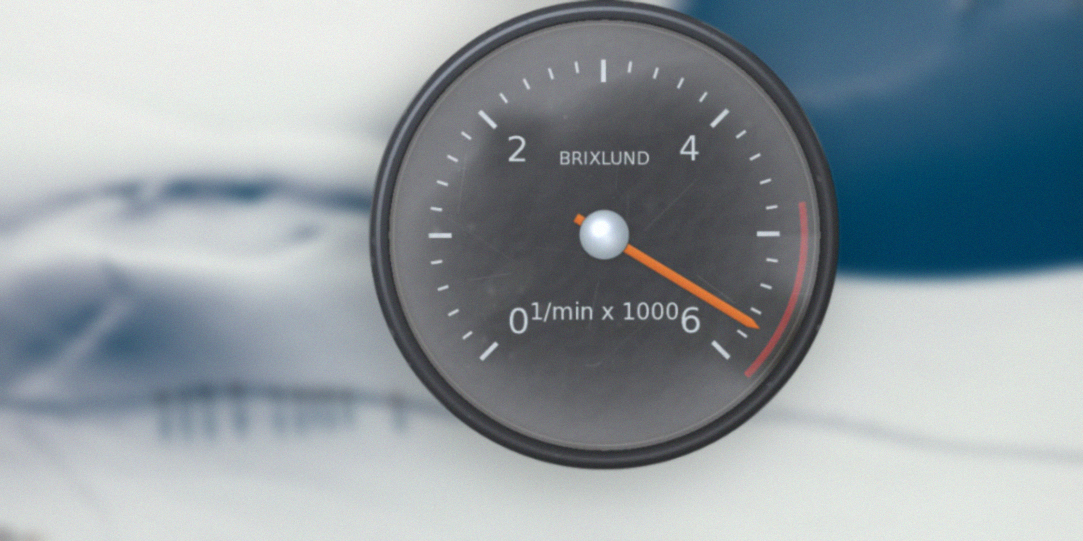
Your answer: **5700** rpm
